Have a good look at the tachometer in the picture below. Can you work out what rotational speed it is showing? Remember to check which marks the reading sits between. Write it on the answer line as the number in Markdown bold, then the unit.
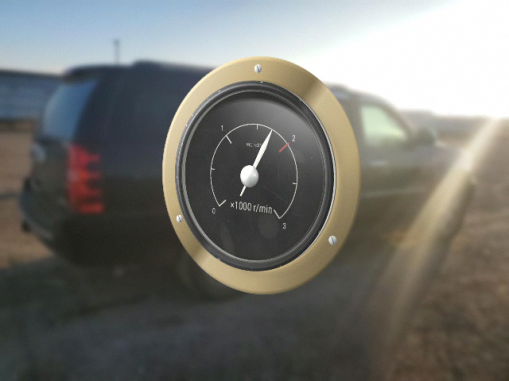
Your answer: **1750** rpm
